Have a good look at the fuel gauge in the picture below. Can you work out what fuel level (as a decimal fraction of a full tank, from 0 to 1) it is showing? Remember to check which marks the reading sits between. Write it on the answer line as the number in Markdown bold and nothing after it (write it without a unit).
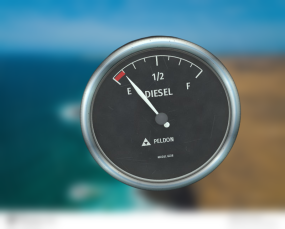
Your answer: **0.125**
